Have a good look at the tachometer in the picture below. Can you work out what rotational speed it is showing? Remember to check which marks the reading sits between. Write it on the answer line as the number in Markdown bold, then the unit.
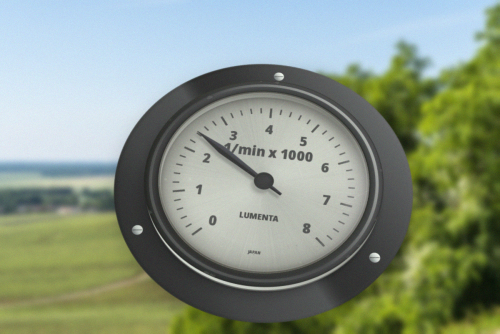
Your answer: **2400** rpm
